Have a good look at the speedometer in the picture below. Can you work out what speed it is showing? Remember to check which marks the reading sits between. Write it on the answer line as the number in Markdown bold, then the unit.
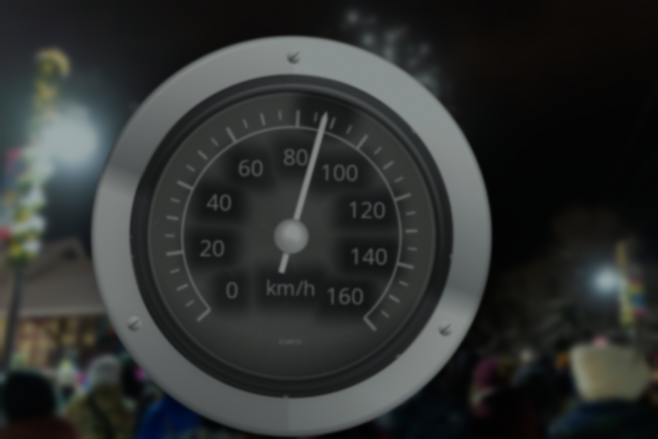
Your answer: **87.5** km/h
